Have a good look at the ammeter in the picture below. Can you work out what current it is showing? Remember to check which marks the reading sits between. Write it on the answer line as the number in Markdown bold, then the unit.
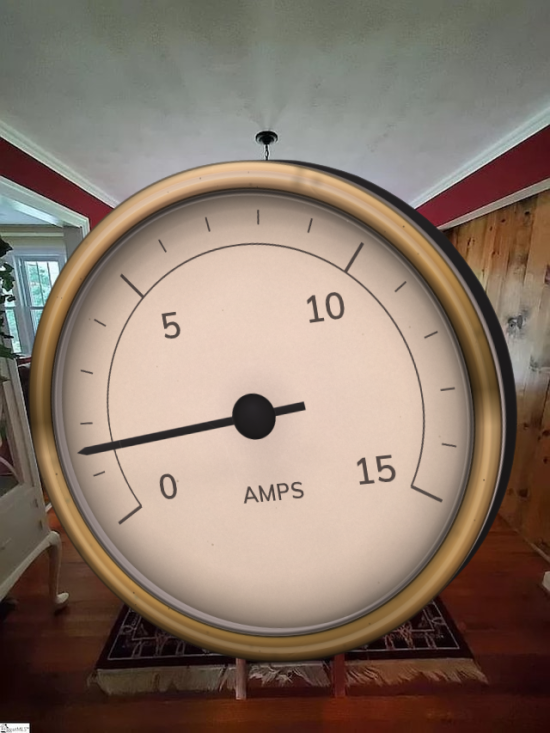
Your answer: **1.5** A
